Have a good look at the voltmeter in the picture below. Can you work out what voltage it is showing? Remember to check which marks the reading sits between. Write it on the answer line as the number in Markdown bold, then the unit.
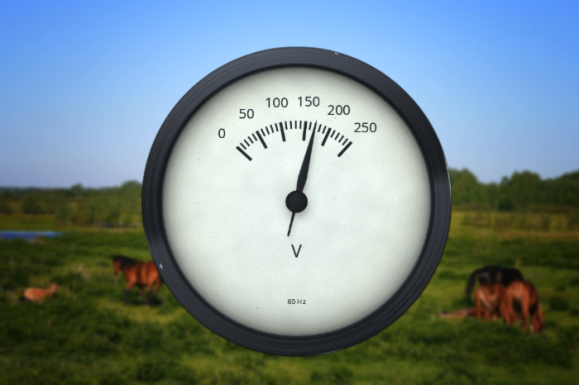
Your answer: **170** V
